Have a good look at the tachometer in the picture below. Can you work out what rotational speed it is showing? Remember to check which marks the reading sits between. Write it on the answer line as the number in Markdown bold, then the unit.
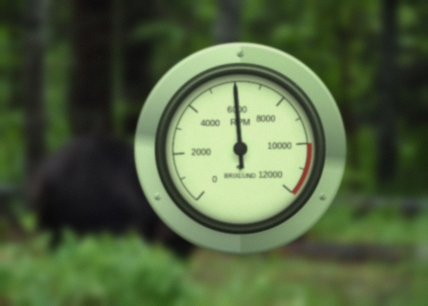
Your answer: **6000** rpm
